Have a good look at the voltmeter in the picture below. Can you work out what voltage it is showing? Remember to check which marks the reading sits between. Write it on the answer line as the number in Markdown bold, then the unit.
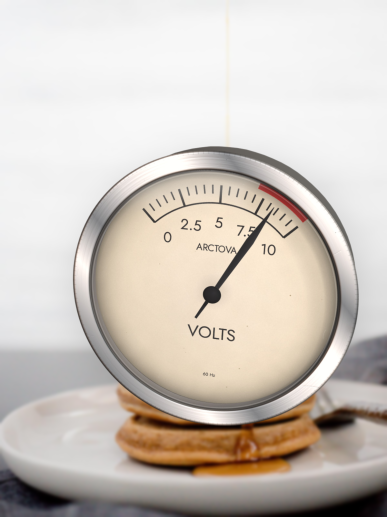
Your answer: **8.25** V
